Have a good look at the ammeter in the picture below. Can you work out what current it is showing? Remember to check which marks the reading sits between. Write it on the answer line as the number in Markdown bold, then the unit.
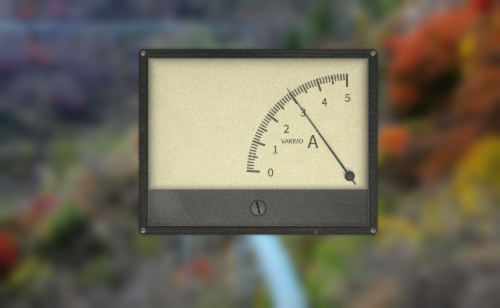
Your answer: **3** A
